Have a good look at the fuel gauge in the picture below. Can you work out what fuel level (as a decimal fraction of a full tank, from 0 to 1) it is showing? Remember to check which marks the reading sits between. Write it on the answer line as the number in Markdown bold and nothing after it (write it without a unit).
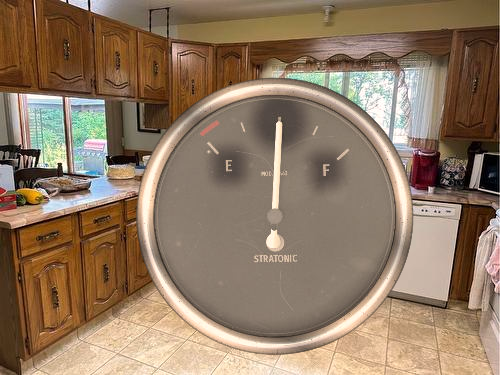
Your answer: **0.5**
